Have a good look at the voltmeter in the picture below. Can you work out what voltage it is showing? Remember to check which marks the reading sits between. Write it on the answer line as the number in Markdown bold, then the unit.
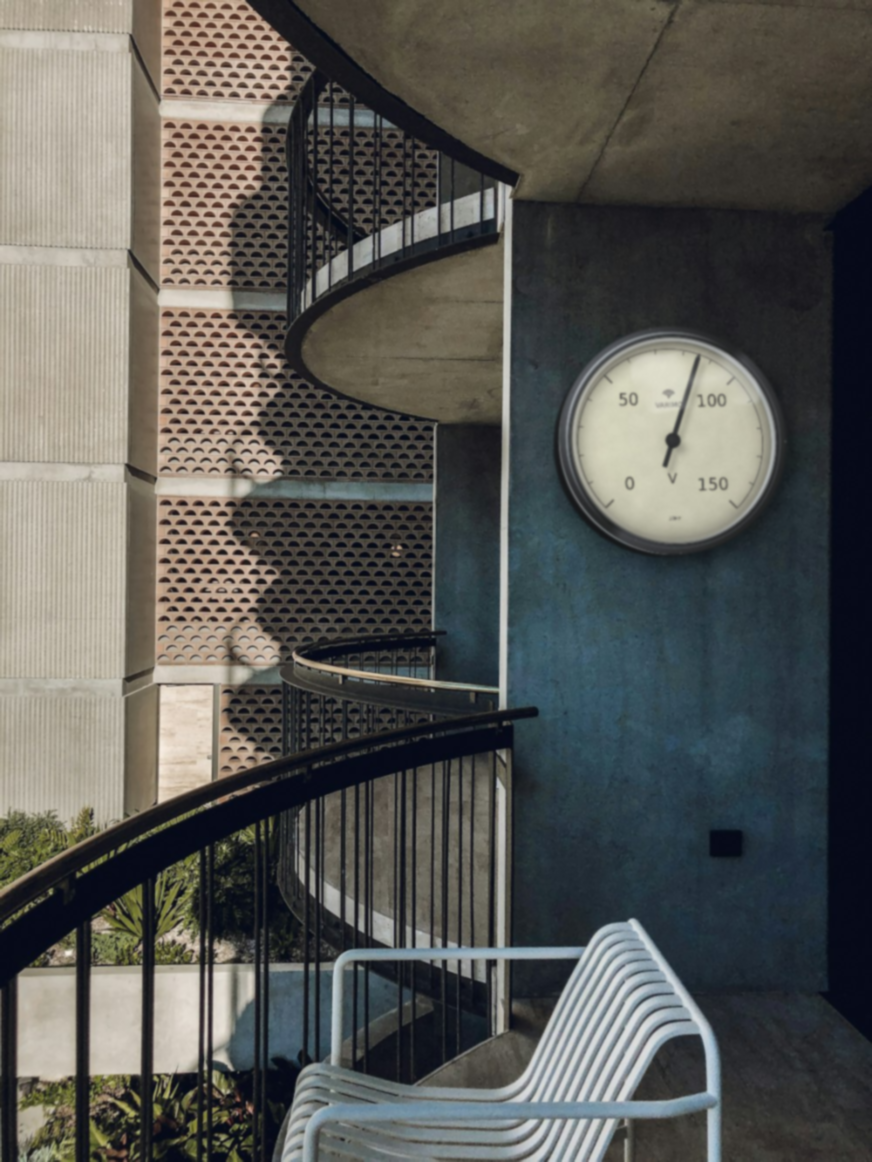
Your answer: **85** V
